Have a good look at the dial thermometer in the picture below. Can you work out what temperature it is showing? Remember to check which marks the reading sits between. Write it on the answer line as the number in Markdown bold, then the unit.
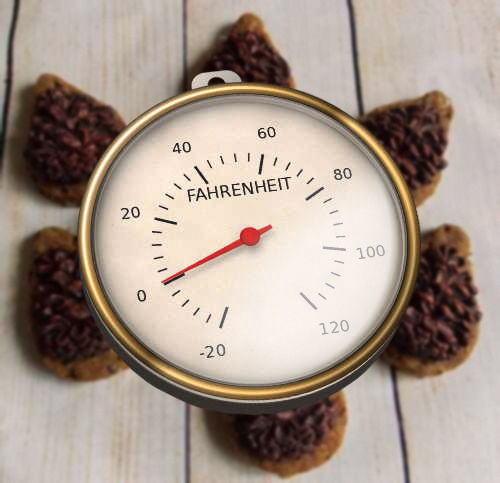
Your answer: **0** °F
